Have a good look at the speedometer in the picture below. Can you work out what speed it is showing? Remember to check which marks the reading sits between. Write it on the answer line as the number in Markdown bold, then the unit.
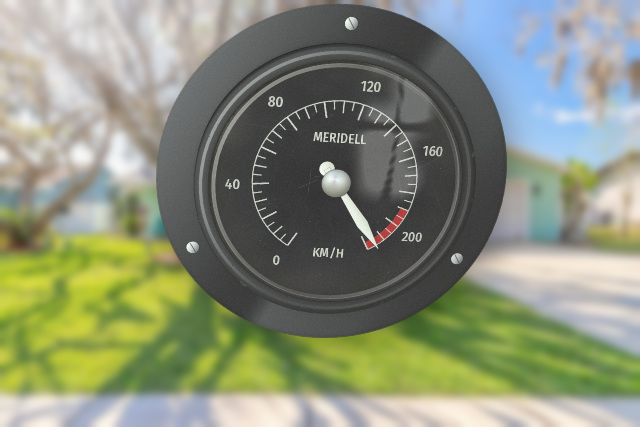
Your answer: **215** km/h
